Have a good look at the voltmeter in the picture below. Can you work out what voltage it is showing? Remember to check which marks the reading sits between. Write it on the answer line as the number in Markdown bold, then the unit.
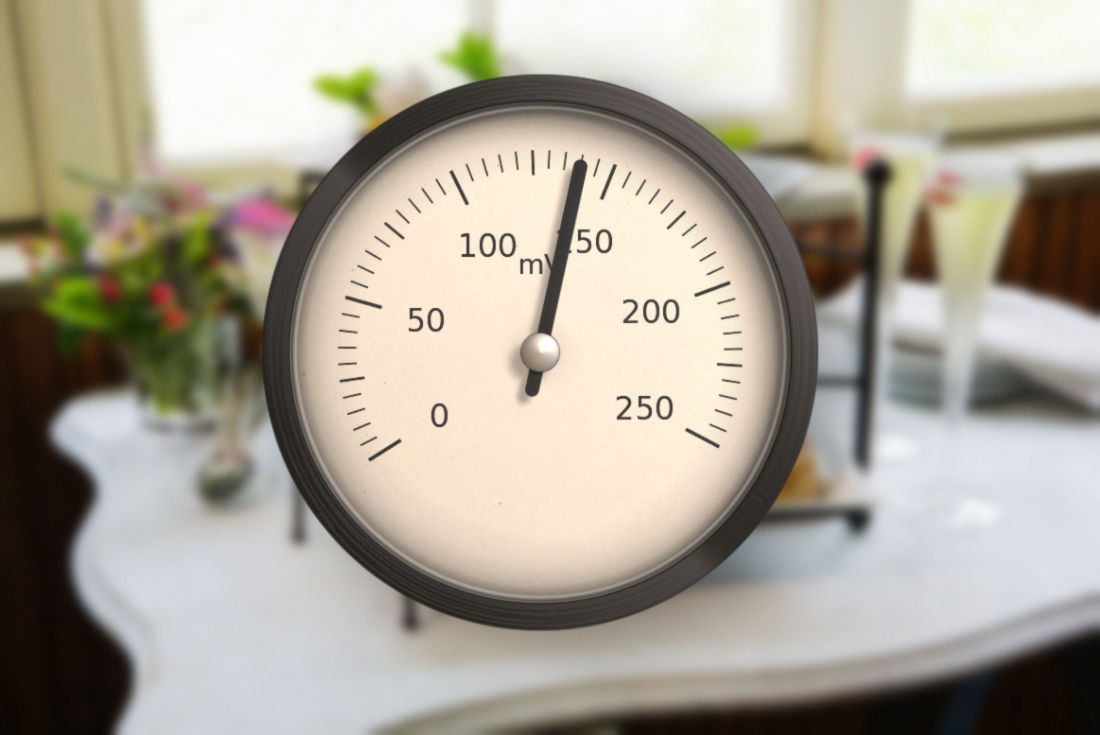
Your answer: **140** mV
